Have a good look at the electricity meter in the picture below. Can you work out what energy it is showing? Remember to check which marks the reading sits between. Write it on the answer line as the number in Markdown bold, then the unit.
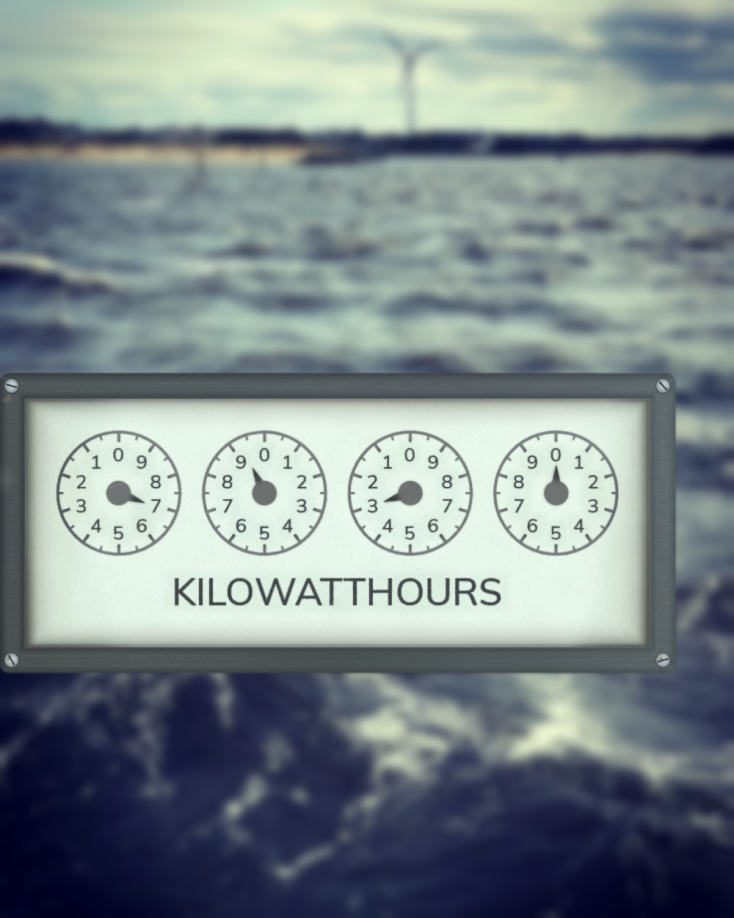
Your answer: **6930** kWh
